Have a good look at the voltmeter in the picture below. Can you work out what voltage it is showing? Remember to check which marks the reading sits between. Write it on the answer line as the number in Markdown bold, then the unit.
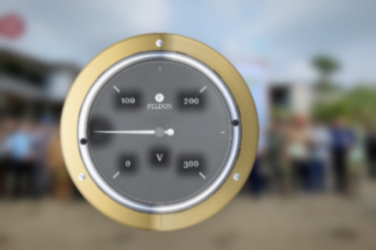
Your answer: **50** V
